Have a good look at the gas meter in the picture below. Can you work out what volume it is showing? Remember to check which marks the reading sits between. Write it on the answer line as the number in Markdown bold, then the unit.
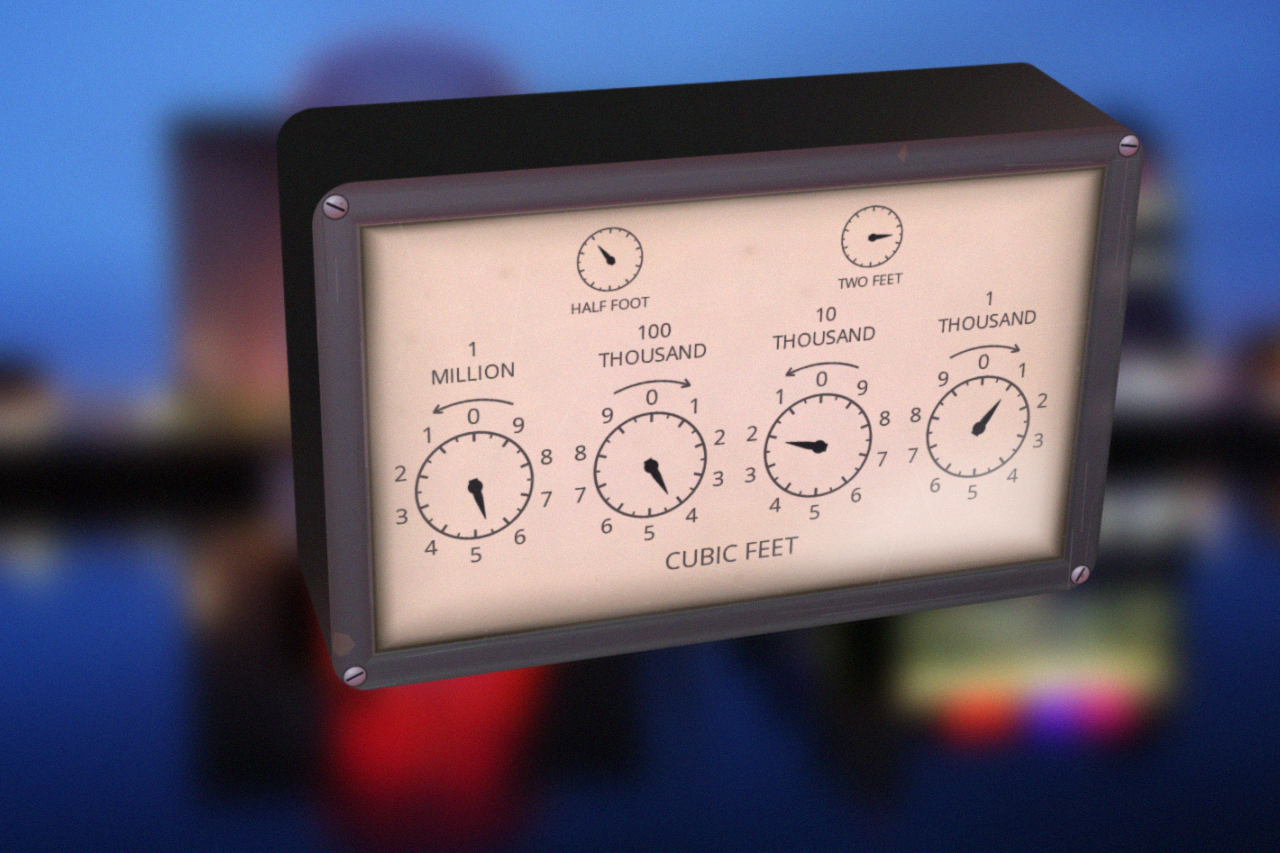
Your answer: **542100** ft³
